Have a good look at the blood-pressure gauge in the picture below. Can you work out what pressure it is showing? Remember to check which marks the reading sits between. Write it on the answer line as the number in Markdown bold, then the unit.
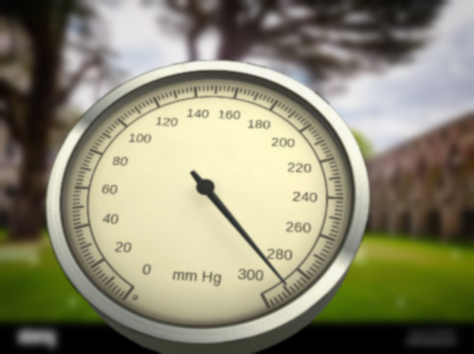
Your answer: **290** mmHg
